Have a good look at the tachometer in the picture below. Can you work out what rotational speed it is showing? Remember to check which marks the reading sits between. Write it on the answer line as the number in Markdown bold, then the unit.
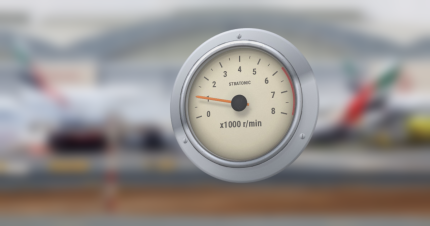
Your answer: **1000** rpm
